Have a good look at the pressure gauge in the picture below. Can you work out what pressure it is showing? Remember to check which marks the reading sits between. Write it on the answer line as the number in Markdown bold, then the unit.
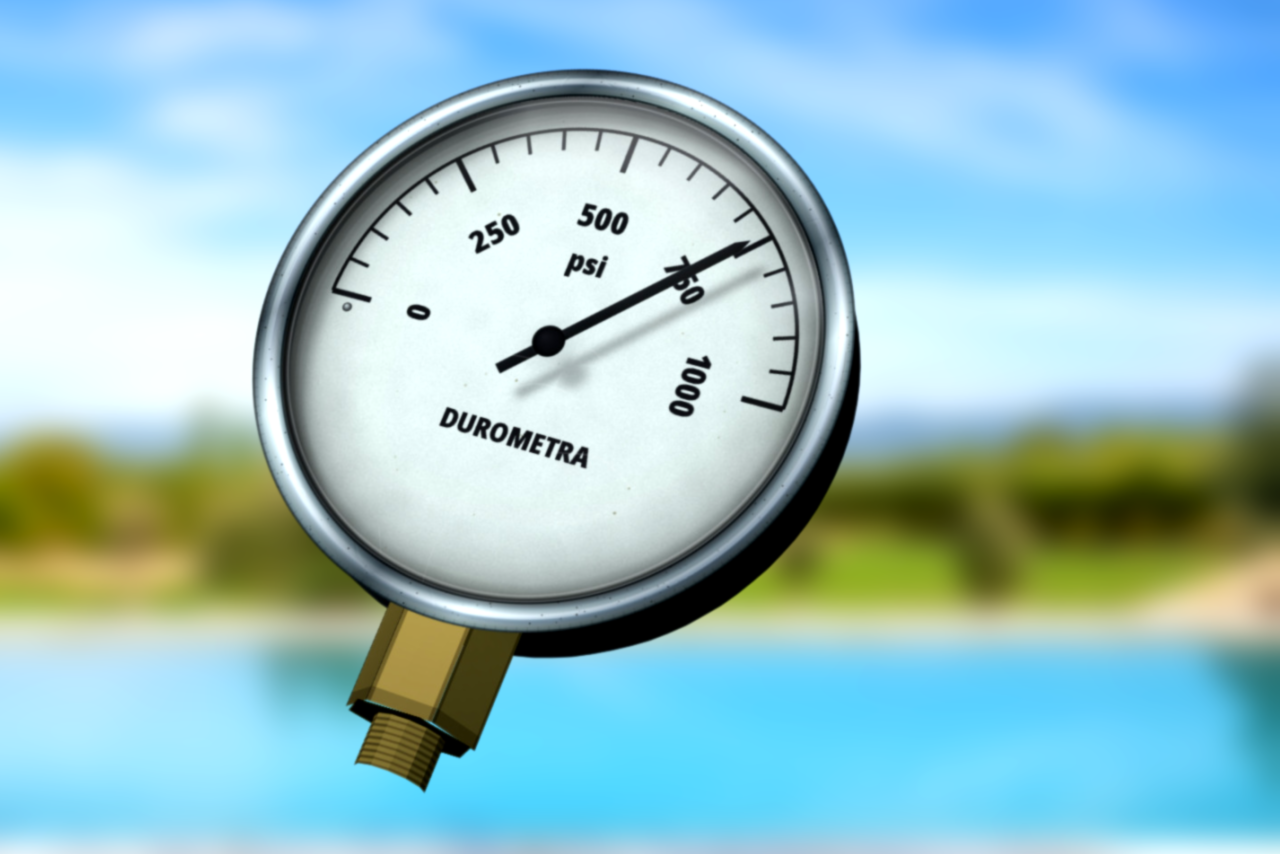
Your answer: **750** psi
